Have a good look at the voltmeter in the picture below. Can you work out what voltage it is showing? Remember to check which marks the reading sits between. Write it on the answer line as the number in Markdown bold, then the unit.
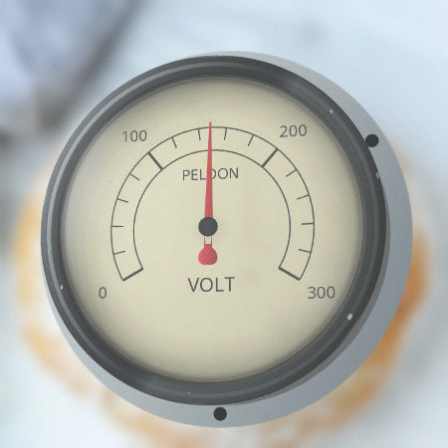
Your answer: **150** V
